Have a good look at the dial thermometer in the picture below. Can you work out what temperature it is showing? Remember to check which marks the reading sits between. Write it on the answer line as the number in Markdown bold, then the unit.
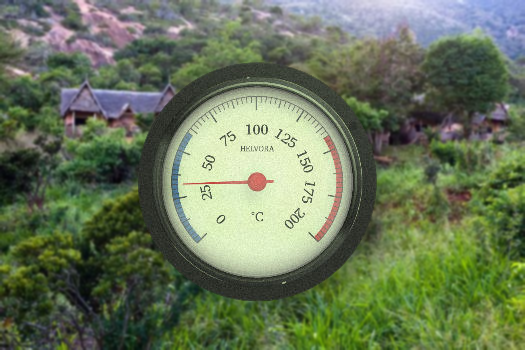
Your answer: **32.5** °C
